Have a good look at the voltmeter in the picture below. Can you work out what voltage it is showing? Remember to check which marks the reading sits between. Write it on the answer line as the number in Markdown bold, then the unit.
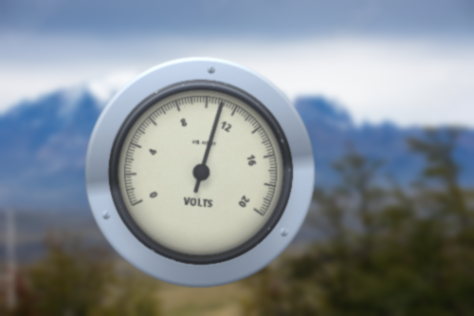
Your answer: **11** V
